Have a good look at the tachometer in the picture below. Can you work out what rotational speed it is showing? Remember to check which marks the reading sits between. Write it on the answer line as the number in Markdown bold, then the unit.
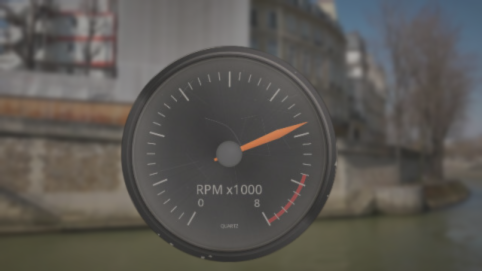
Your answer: **5800** rpm
